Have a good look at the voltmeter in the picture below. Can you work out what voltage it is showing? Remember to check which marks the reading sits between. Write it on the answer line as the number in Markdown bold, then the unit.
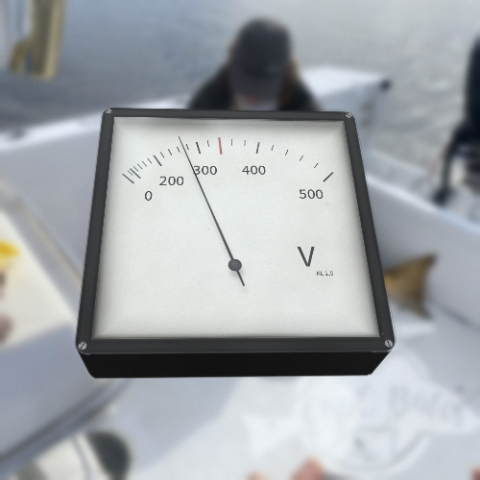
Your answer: **270** V
